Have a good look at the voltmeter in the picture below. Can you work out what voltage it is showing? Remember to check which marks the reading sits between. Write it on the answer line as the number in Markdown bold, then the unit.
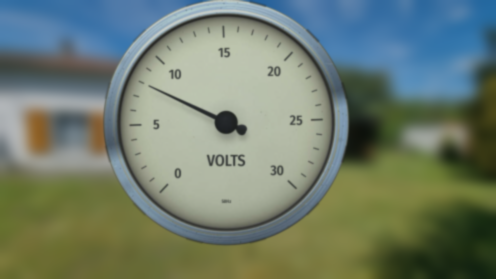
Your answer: **8** V
